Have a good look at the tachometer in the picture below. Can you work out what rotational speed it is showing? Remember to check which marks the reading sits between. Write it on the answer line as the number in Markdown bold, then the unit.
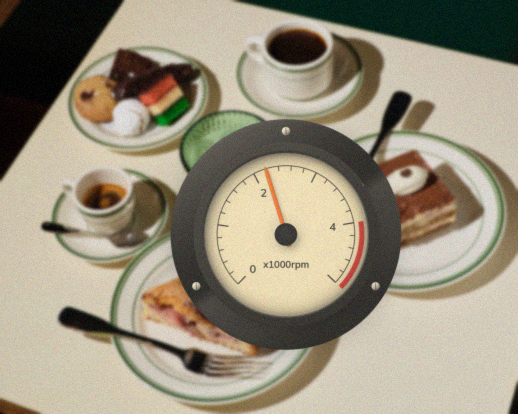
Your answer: **2200** rpm
